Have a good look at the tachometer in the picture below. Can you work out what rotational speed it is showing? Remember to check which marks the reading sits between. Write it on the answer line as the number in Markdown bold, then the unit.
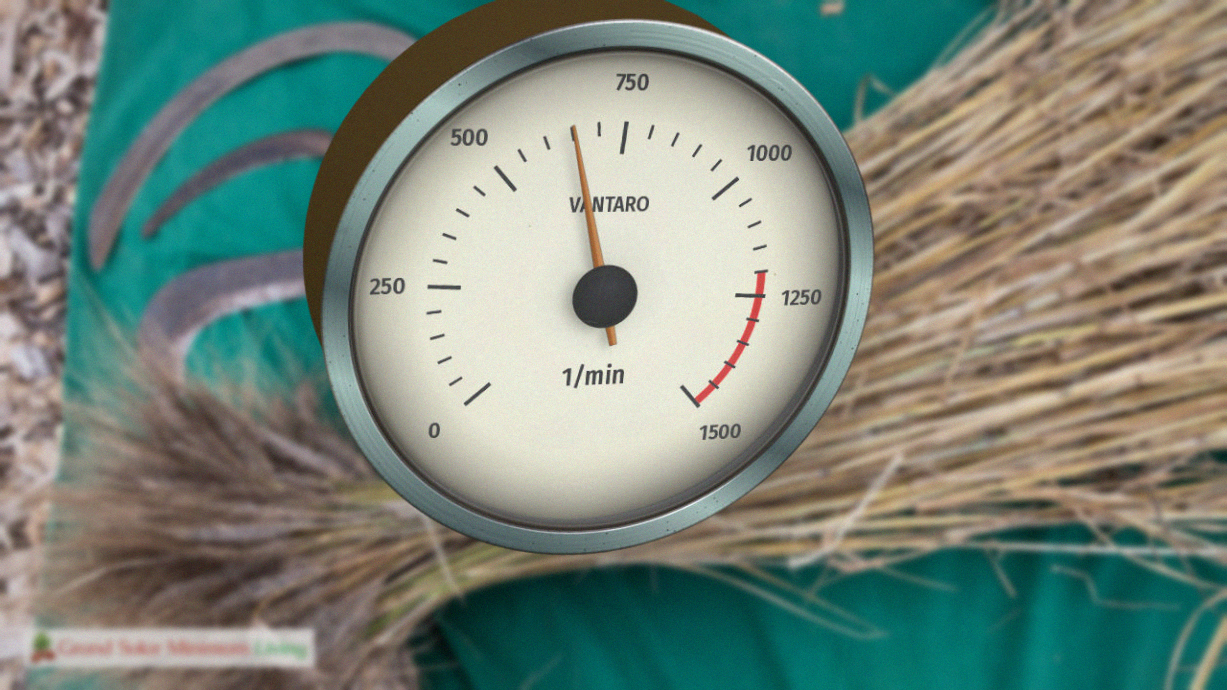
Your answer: **650** rpm
